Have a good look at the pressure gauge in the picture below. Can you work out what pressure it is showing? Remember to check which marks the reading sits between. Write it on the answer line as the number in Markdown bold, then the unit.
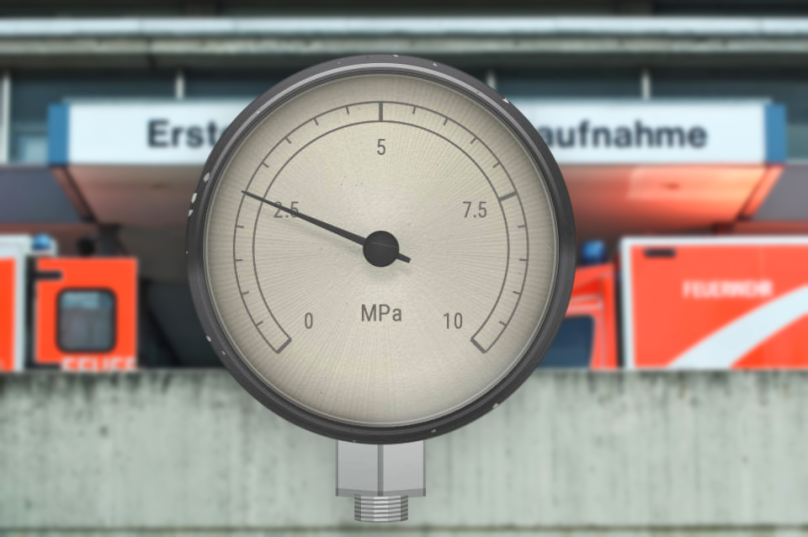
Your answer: **2.5** MPa
